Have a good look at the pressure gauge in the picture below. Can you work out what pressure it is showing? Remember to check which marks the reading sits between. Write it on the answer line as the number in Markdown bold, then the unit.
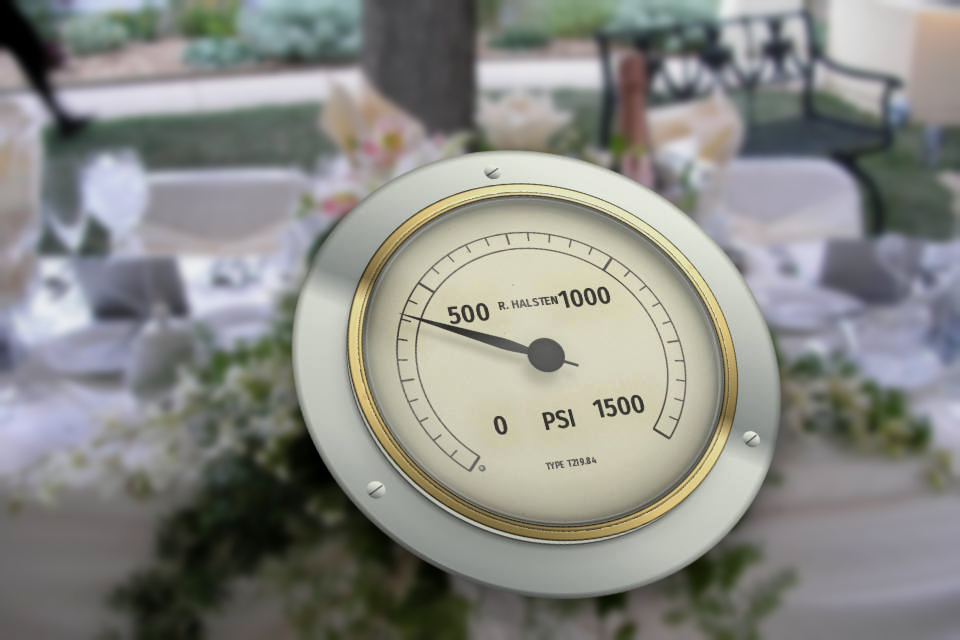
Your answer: **400** psi
